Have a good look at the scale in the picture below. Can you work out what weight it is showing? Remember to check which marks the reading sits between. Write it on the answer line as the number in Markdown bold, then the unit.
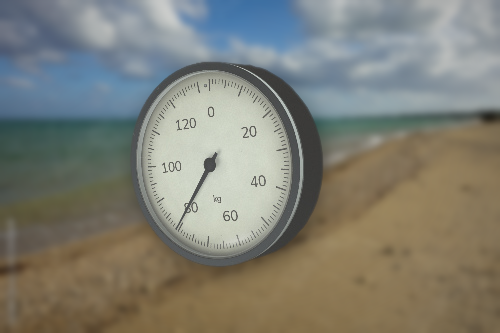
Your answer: **80** kg
